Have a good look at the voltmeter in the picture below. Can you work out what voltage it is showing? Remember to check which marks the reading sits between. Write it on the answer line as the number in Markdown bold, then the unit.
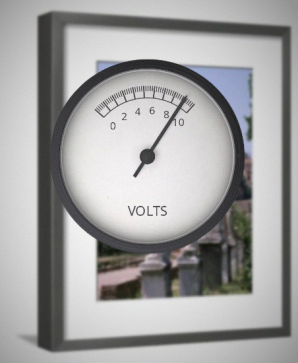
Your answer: **9** V
